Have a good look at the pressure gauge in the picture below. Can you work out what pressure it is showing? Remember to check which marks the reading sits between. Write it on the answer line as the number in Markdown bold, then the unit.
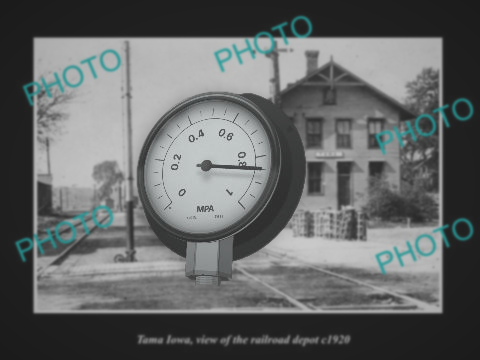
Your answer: **0.85** MPa
